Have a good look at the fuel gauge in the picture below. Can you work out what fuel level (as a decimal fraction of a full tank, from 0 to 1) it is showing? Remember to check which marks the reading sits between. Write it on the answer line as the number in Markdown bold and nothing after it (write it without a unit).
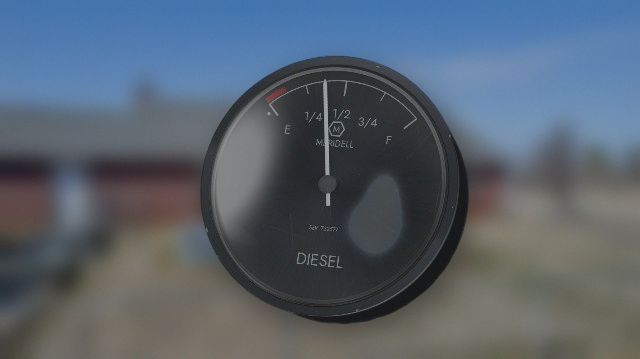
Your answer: **0.375**
